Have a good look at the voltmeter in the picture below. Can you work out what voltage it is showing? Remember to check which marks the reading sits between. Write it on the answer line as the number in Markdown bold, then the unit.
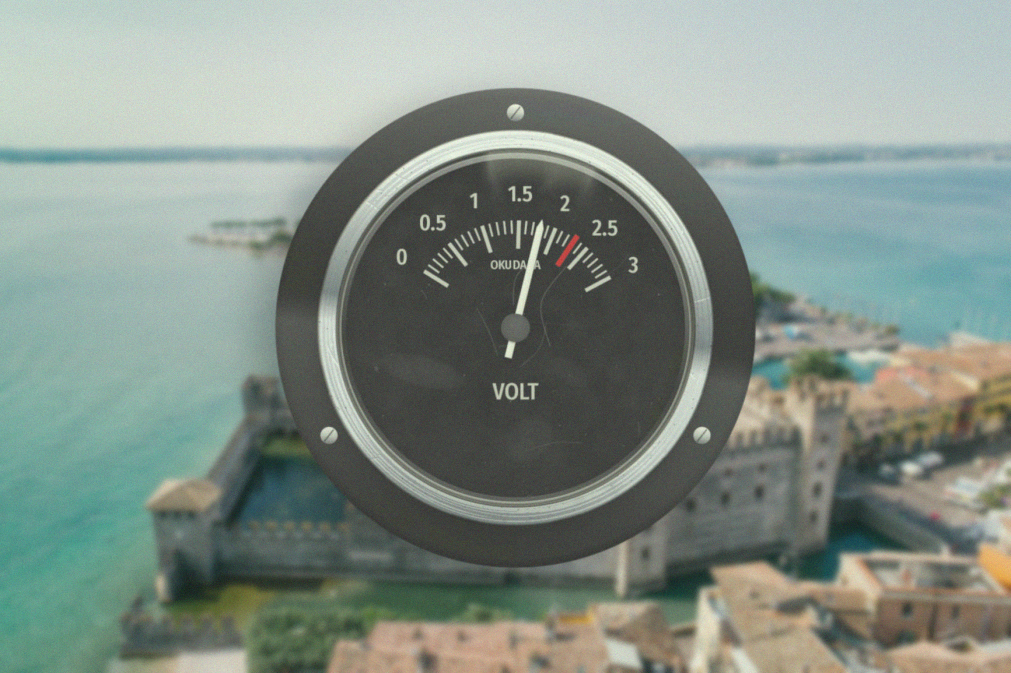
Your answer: **1.8** V
